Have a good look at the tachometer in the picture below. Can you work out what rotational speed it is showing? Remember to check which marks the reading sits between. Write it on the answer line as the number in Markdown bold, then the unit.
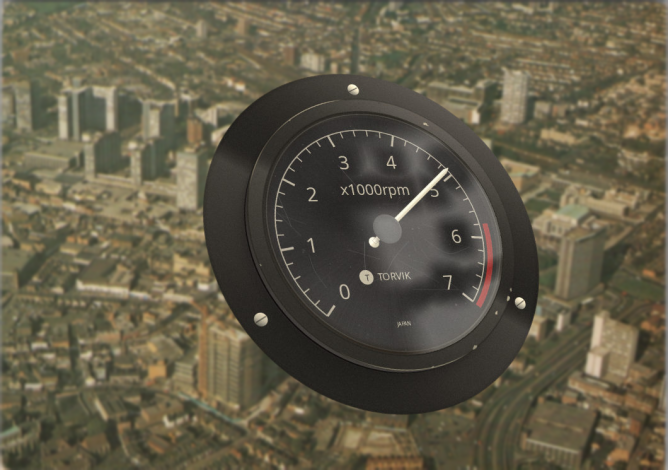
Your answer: **4900** rpm
